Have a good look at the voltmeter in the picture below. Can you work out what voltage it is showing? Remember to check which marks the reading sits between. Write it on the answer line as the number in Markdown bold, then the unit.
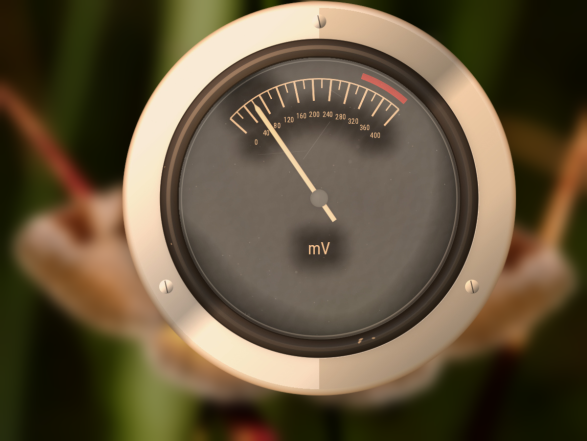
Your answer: **60** mV
